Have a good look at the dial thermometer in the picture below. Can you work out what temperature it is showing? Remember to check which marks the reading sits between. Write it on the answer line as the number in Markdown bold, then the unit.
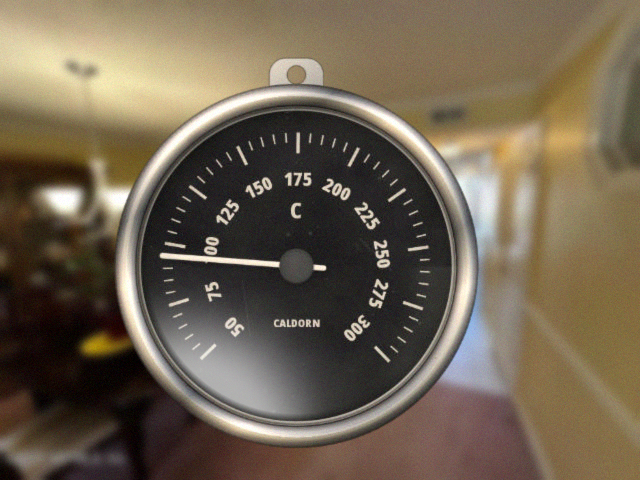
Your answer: **95** °C
